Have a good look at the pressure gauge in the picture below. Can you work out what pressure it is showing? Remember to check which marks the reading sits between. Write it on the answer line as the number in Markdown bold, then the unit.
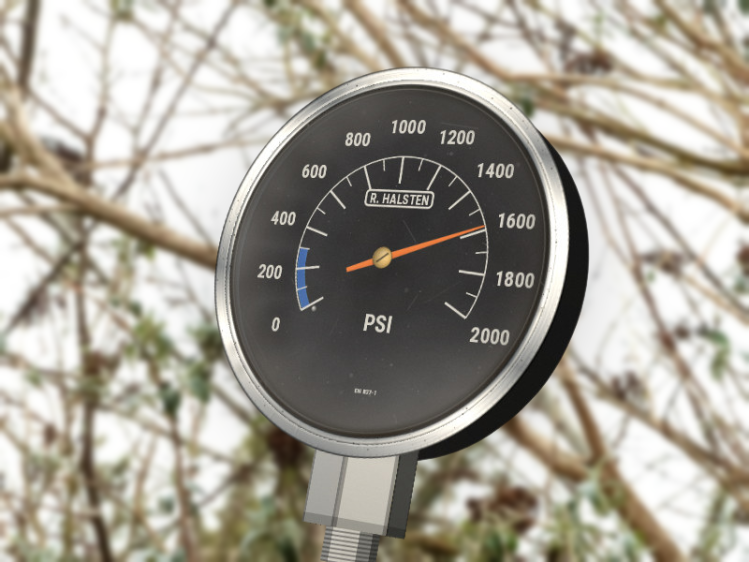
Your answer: **1600** psi
